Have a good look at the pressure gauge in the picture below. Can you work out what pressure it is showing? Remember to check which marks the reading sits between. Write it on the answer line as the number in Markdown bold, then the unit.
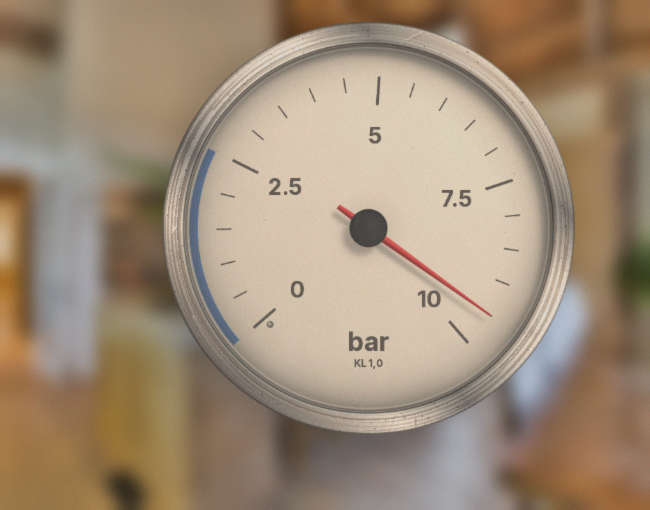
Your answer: **9.5** bar
